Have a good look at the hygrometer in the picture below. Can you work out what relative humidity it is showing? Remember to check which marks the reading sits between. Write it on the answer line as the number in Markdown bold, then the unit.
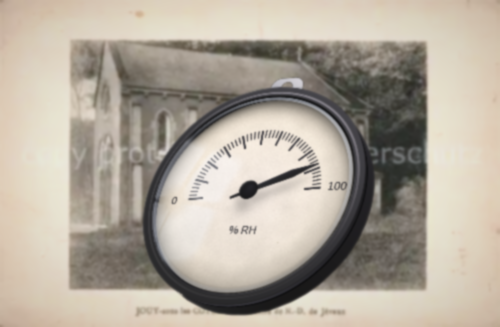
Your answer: **90** %
